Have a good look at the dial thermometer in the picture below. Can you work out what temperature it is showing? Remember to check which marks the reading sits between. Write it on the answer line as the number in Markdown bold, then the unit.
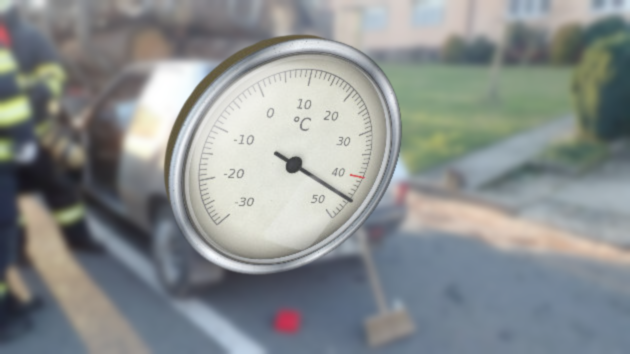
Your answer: **45** °C
